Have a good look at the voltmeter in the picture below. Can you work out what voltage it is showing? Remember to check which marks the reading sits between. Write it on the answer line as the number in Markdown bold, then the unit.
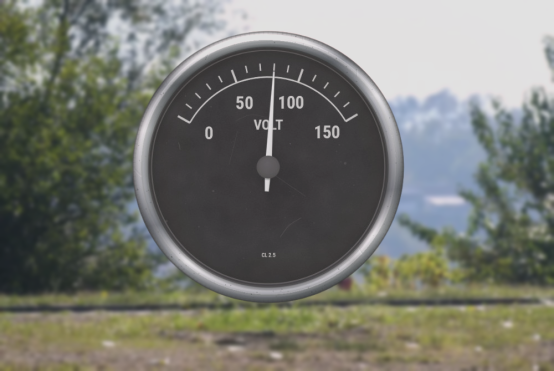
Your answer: **80** V
